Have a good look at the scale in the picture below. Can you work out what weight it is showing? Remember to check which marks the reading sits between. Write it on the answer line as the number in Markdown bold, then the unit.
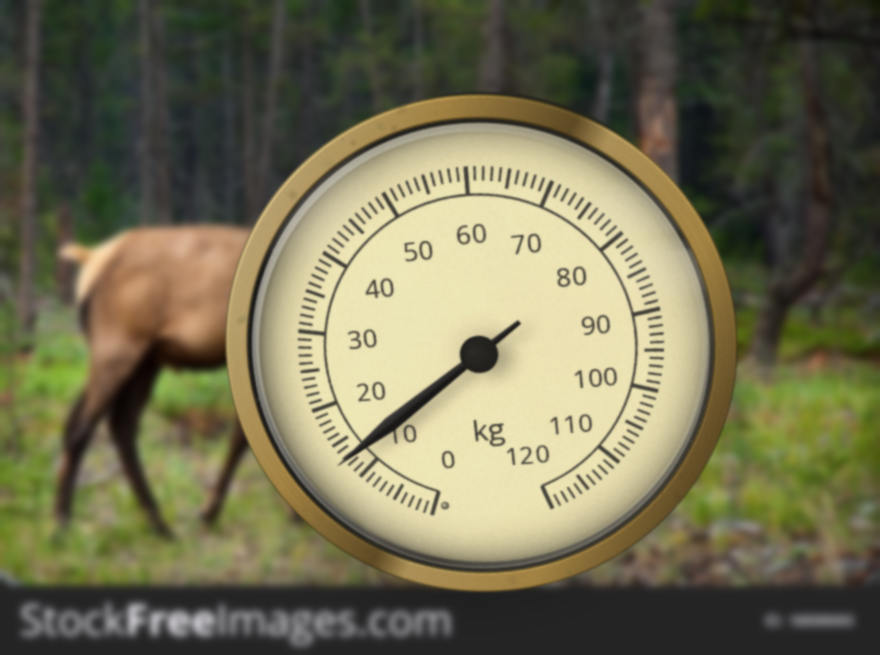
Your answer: **13** kg
